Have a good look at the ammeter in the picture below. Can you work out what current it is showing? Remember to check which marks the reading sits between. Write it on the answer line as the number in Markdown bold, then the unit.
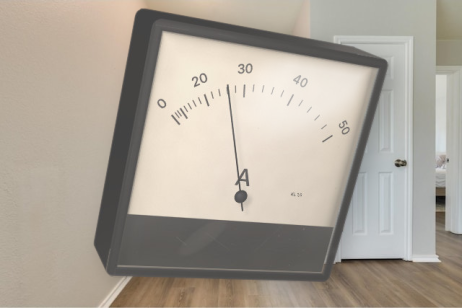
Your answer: **26** A
